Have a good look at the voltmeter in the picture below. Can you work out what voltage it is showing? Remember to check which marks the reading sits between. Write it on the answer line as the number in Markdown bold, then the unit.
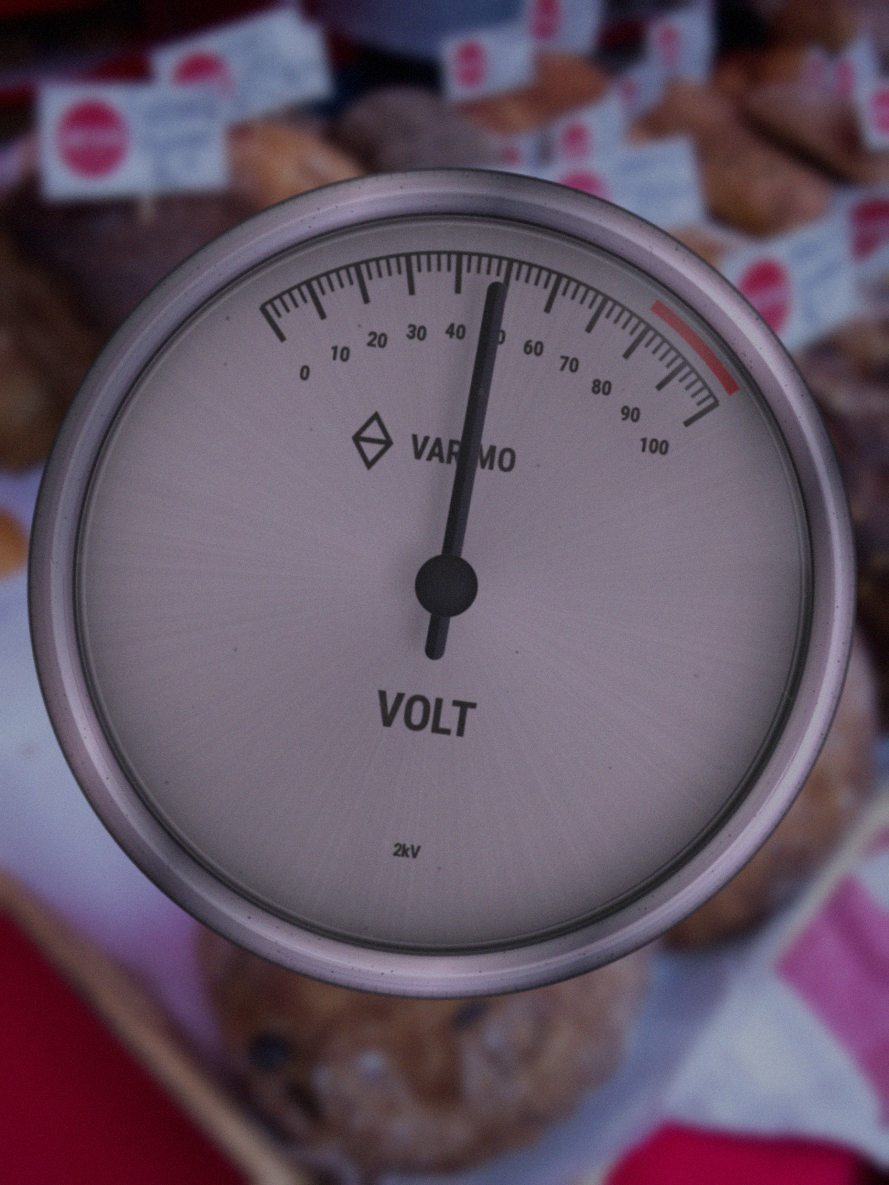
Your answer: **48** V
